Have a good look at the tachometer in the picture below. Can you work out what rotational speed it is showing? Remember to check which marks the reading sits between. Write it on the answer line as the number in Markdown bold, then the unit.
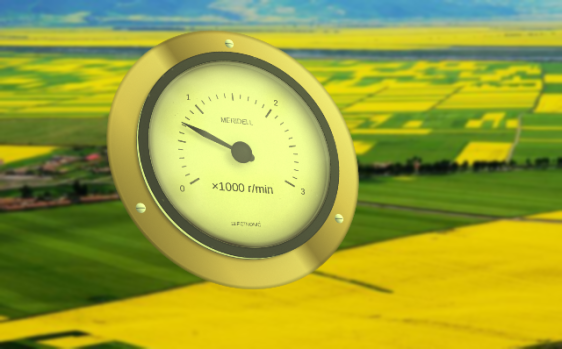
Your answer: **700** rpm
